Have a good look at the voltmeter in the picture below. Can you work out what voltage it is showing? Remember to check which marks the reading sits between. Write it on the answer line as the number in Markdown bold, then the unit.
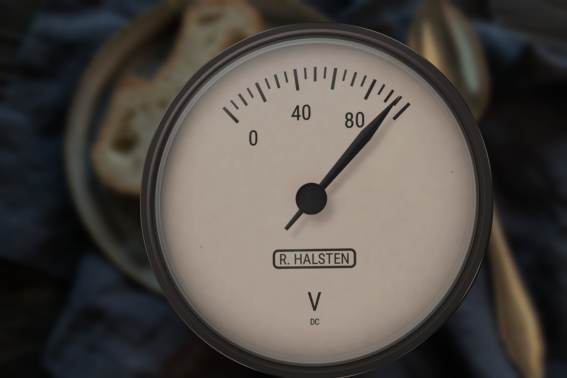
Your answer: **95** V
